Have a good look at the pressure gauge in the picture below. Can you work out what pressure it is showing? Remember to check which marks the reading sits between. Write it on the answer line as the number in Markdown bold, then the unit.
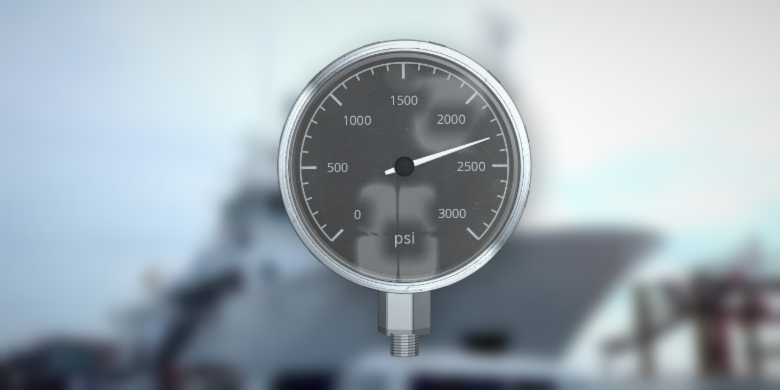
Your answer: **2300** psi
